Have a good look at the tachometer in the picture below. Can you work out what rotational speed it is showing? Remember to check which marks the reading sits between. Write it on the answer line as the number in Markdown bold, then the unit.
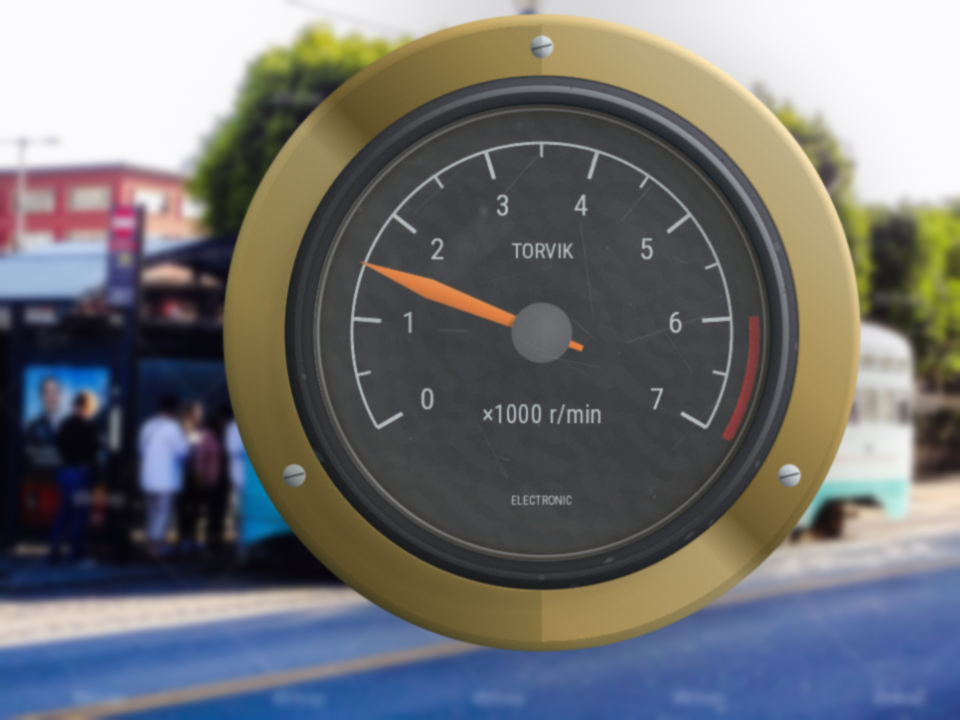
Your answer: **1500** rpm
